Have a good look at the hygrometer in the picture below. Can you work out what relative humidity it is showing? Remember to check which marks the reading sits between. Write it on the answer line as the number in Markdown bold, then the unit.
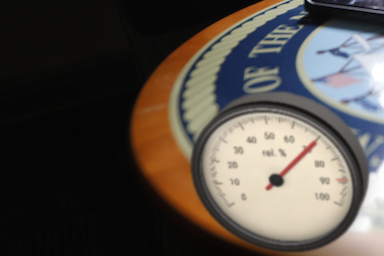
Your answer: **70** %
